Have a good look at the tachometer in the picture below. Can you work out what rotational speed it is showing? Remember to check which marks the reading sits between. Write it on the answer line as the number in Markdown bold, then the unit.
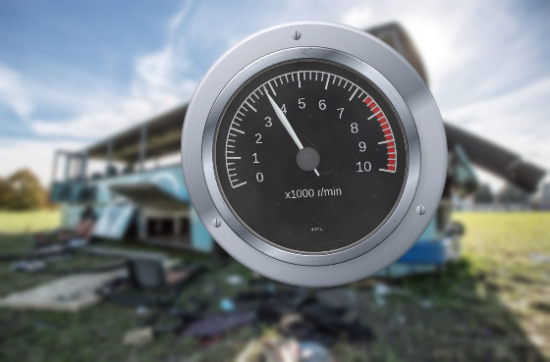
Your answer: **3800** rpm
